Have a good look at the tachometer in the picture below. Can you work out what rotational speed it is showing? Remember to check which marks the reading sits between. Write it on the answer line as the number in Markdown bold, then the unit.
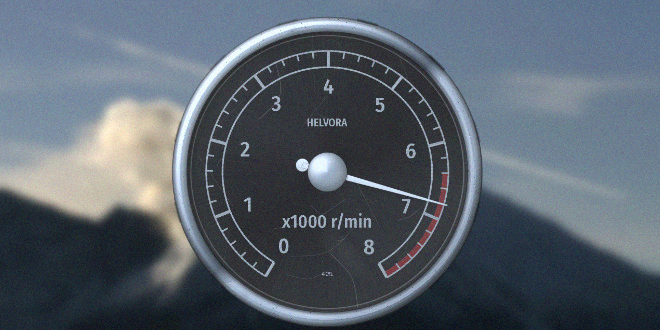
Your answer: **6800** rpm
